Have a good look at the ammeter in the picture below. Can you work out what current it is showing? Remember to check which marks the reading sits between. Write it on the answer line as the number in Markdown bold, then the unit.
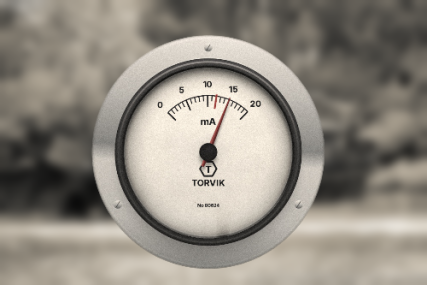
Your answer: **15** mA
